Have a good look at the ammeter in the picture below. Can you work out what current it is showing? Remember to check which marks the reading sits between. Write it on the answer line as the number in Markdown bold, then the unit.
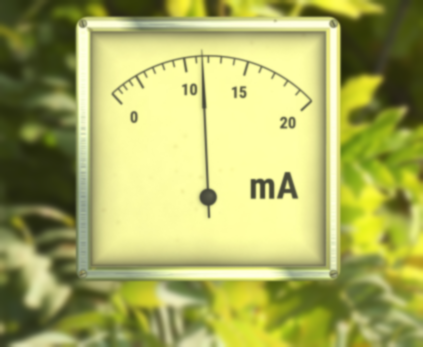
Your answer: **11.5** mA
